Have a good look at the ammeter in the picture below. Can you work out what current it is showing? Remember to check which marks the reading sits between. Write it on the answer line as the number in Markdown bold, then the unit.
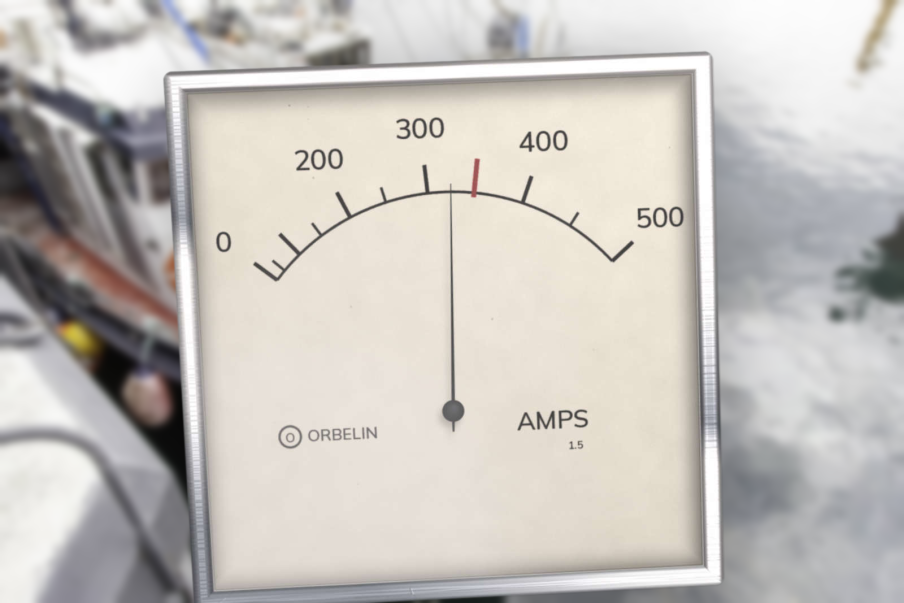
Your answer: **325** A
